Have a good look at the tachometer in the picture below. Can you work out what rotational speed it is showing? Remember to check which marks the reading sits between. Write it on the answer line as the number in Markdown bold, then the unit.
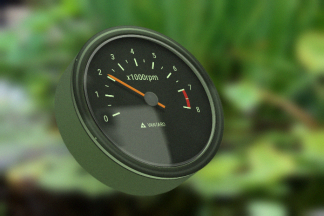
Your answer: **2000** rpm
